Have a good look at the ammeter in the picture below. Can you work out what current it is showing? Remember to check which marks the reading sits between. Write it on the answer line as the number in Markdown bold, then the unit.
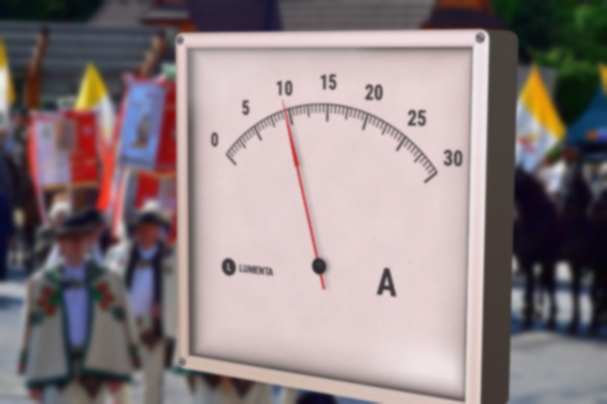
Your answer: **10** A
